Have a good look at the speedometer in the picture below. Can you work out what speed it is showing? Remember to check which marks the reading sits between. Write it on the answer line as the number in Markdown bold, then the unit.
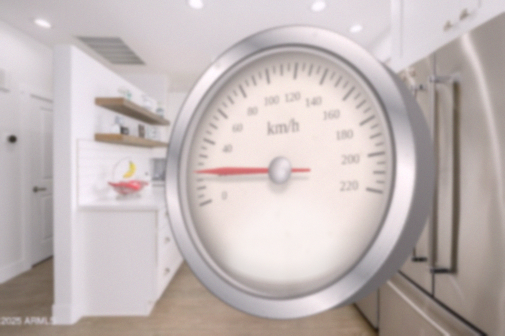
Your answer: **20** km/h
